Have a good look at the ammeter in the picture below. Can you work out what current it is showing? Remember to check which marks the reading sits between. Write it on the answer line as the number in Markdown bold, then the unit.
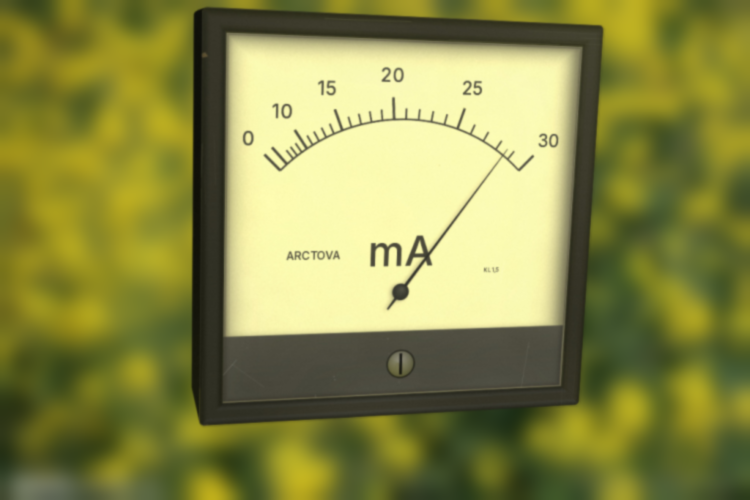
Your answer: **28.5** mA
